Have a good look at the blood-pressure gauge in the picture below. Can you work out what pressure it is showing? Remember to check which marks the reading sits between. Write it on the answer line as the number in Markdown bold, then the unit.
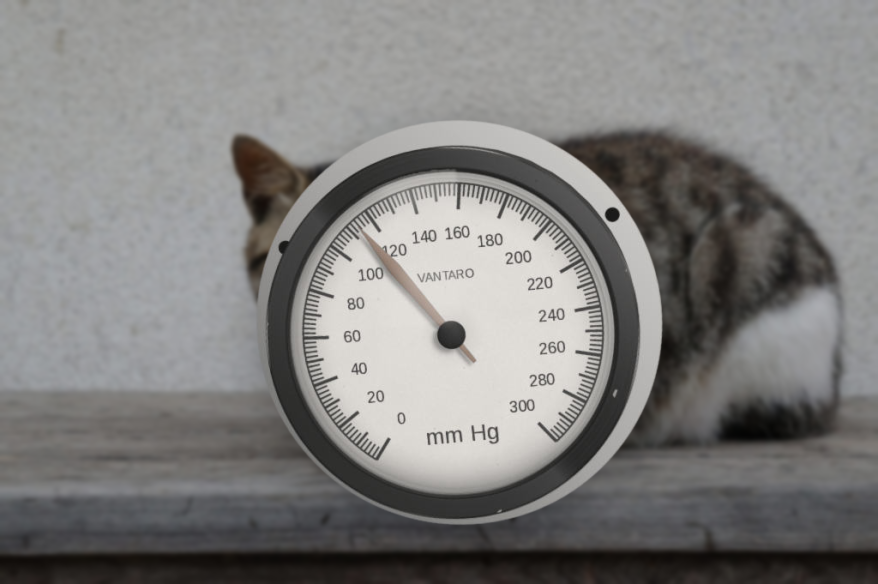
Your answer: **114** mmHg
